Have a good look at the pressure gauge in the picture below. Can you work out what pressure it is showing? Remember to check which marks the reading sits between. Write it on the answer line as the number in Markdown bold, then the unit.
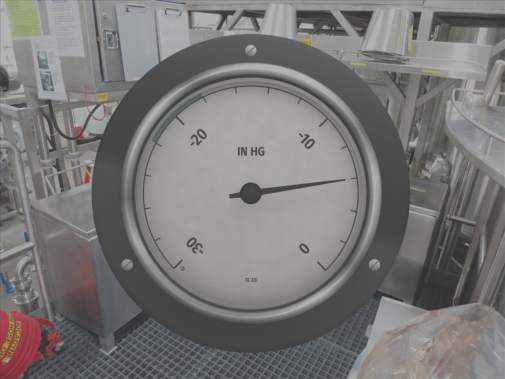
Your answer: **-6** inHg
